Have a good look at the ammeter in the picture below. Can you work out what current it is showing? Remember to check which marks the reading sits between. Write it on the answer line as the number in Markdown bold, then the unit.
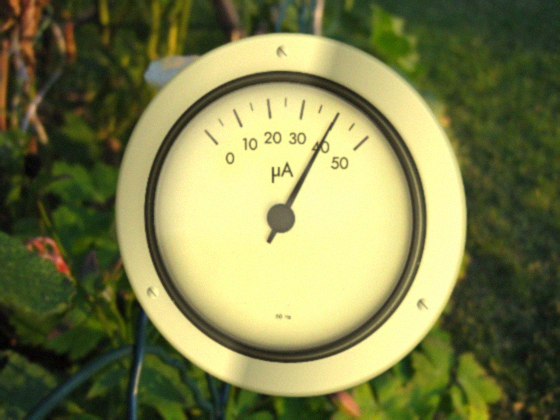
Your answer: **40** µA
